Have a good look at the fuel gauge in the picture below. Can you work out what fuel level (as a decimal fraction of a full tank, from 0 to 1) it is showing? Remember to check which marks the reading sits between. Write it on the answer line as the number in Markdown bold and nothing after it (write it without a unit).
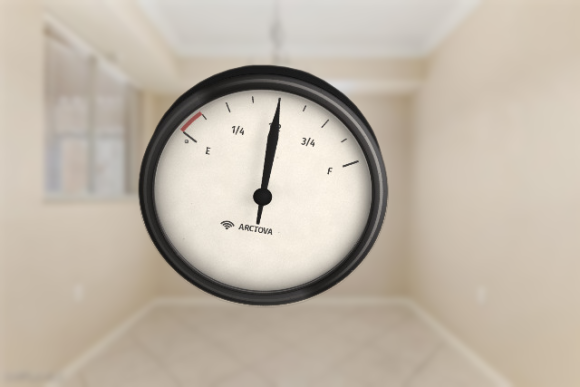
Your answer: **0.5**
